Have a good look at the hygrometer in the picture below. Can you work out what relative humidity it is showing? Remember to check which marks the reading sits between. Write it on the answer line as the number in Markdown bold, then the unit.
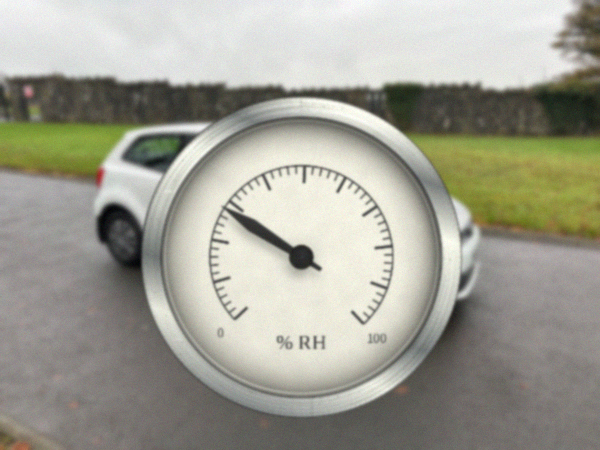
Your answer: **28** %
